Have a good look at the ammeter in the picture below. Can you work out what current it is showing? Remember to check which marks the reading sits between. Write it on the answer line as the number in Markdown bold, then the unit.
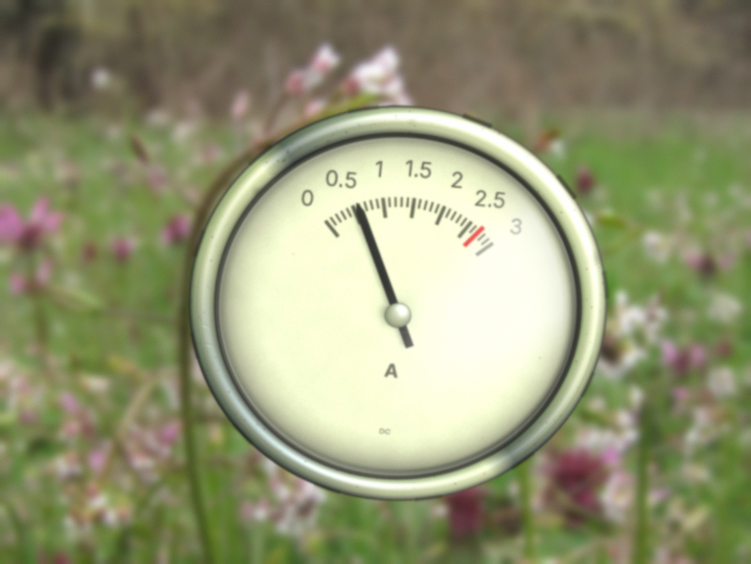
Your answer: **0.6** A
